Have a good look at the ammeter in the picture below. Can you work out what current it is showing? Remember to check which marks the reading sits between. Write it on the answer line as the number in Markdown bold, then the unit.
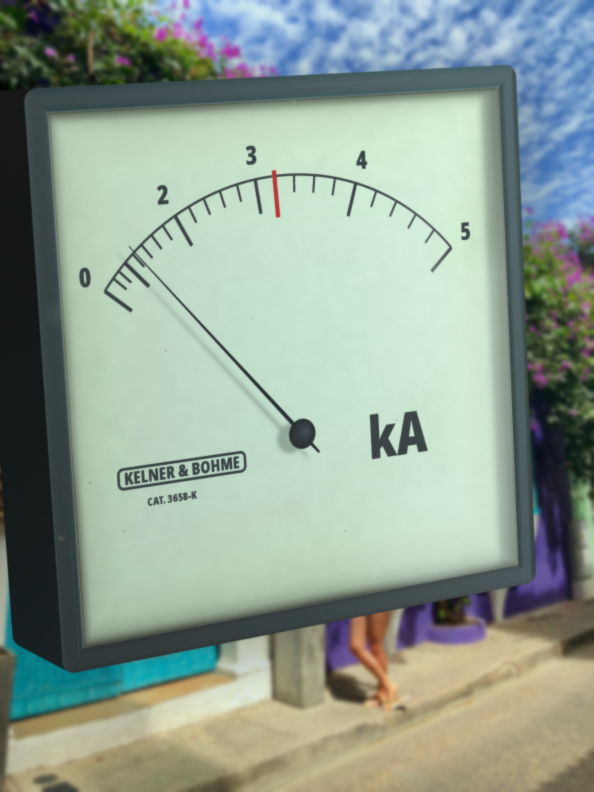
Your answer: **1.2** kA
